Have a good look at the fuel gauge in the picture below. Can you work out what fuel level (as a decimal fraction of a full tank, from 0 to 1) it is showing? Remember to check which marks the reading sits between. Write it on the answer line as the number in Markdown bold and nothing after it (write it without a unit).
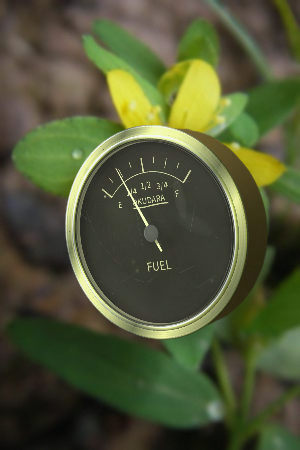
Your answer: **0.25**
